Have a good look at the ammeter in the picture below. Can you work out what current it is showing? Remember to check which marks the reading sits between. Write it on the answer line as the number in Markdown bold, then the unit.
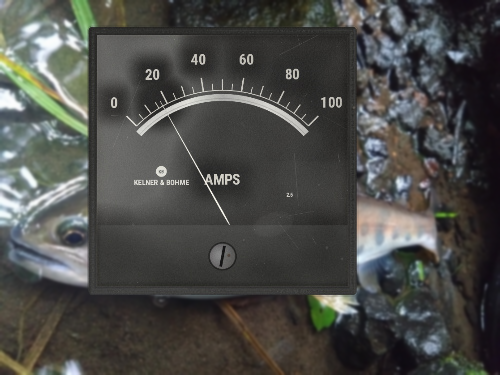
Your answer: **17.5** A
